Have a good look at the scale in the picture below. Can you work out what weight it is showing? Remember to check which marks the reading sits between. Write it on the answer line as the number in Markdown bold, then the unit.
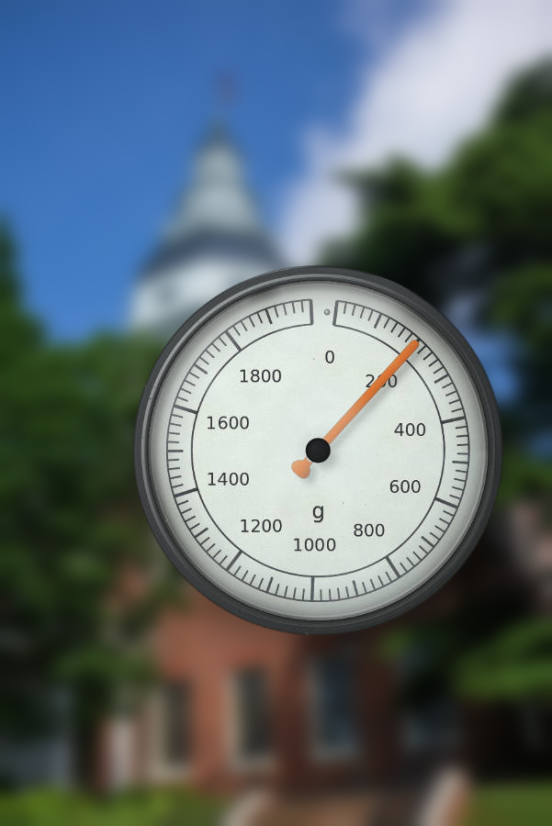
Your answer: **200** g
